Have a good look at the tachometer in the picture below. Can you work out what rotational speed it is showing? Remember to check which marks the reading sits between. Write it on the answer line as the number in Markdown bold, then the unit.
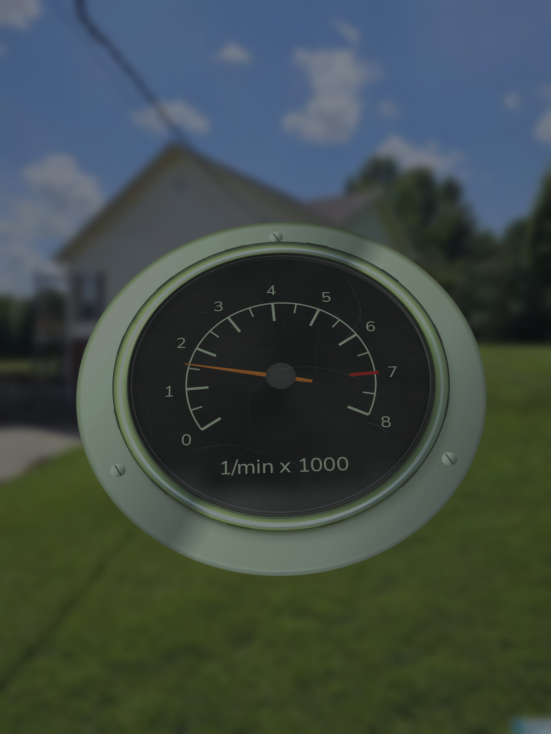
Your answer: **1500** rpm
